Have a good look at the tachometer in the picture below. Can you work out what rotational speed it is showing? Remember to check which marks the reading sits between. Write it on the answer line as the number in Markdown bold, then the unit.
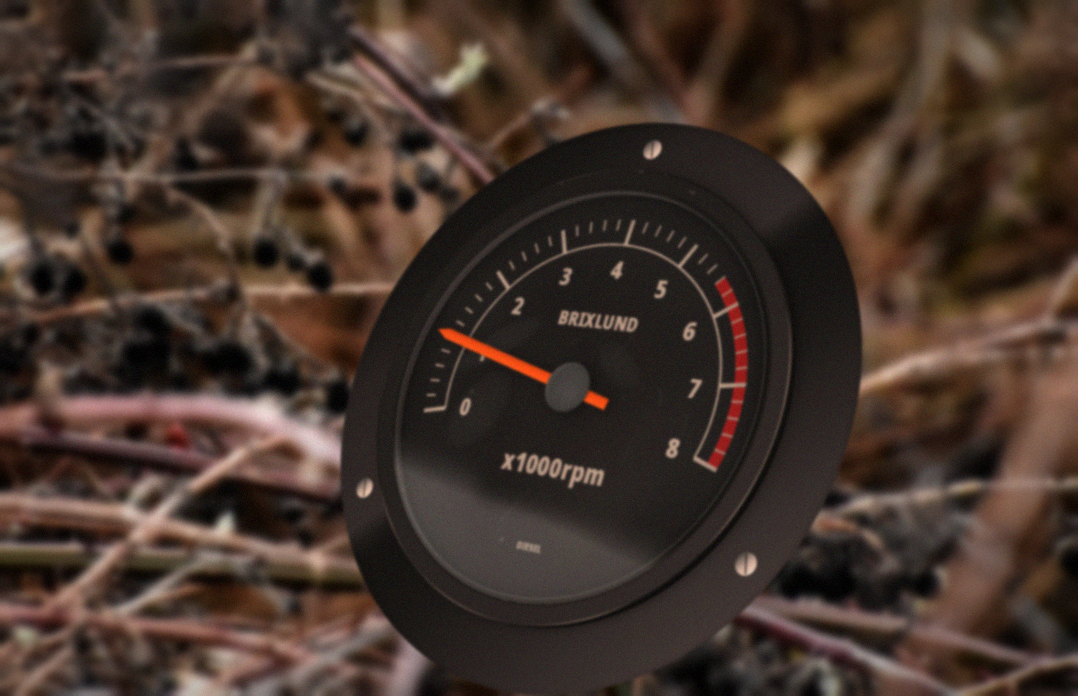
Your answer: **1000** rpm
